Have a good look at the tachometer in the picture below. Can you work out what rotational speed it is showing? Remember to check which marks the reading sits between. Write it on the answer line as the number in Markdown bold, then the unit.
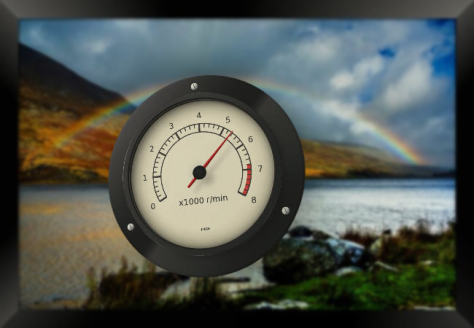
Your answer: **5400** rpm
